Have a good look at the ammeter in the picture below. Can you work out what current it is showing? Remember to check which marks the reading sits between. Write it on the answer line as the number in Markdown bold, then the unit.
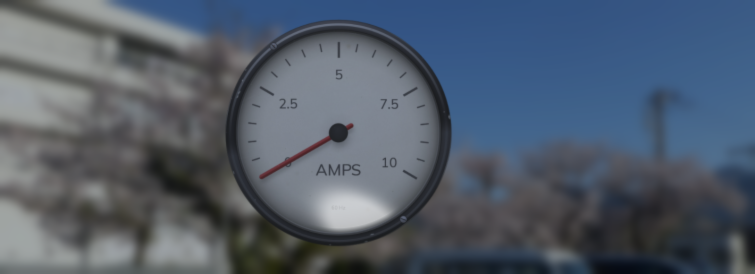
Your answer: **0** A
